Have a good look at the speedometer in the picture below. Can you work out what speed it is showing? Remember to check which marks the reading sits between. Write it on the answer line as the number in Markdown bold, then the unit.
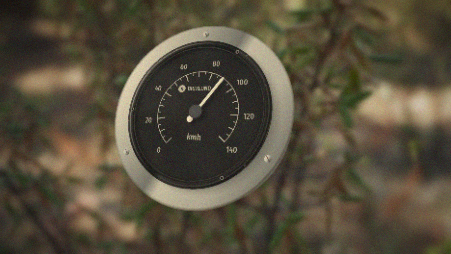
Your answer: **90** km/h
